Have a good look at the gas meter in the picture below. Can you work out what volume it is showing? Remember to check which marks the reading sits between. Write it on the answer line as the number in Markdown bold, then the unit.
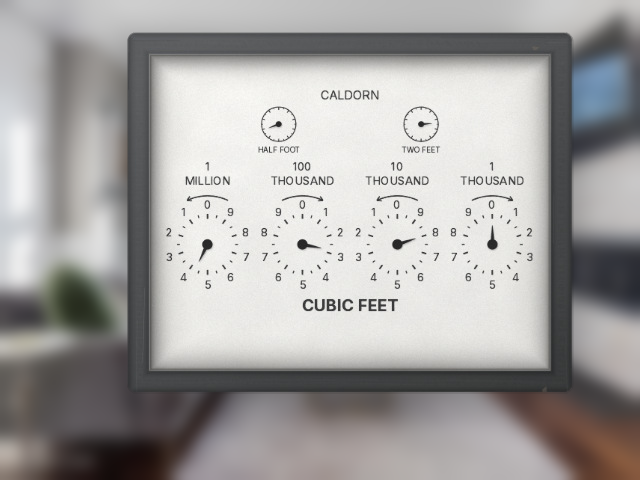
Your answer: **428000** ft³
